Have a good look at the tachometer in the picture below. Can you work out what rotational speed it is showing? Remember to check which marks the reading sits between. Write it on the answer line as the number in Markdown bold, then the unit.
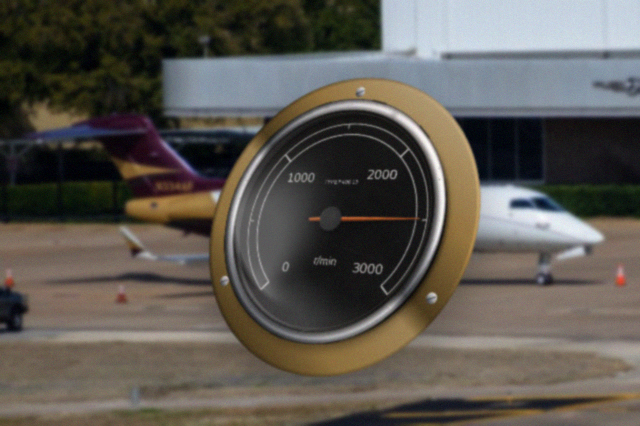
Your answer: **2500** rpm
